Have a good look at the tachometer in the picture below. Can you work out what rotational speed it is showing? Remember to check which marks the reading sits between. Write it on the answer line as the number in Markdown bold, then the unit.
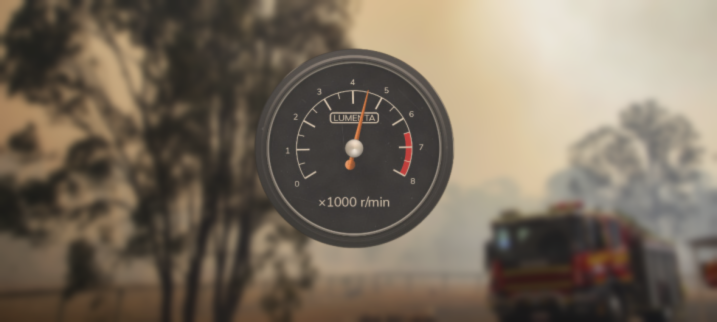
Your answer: **4500** rpm
